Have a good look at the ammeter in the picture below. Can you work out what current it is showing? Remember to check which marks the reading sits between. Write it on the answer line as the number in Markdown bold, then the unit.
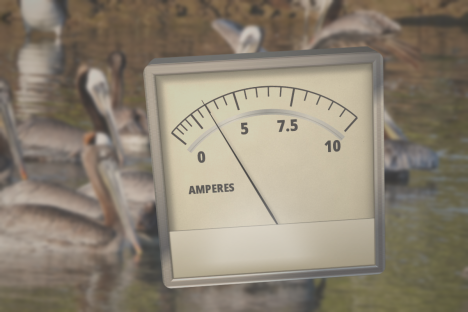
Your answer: **3.5** A
